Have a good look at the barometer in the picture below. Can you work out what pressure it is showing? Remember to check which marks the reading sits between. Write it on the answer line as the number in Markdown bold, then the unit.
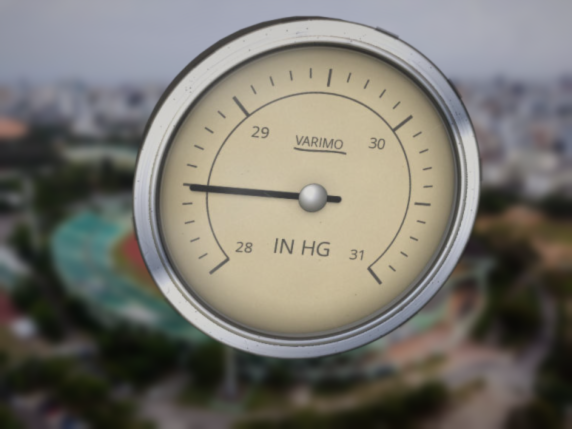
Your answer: **28.5** inHg
